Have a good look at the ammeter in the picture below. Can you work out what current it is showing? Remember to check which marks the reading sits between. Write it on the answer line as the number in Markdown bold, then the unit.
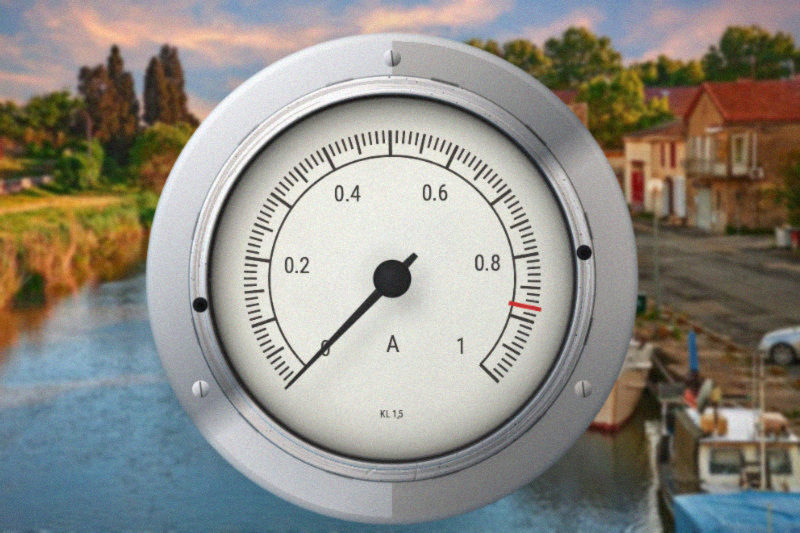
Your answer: **0** A
